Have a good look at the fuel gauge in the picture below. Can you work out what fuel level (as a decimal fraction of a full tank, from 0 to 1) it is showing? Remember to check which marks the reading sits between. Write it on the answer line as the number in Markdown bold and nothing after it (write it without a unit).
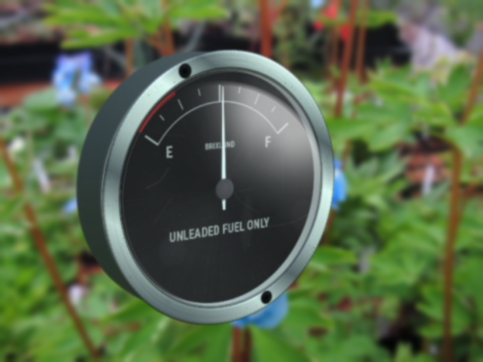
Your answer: **0.5**
